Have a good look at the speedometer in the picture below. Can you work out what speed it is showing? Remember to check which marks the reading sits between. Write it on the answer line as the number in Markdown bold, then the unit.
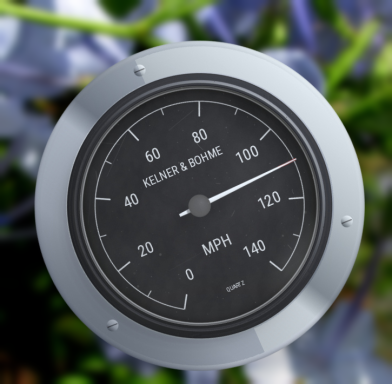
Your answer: **110** mph
